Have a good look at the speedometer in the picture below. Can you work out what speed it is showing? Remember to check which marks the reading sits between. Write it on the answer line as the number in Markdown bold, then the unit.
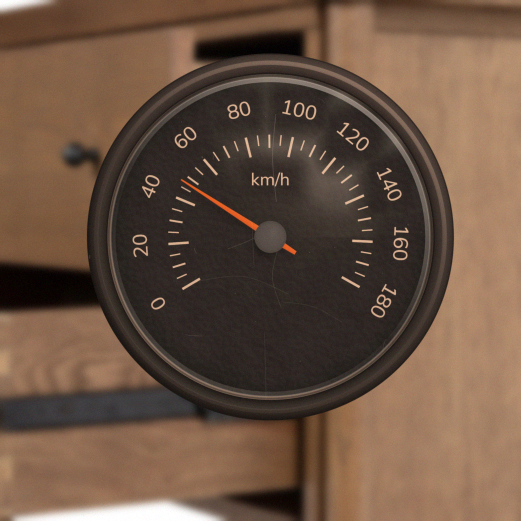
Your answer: **47.5** km/h
